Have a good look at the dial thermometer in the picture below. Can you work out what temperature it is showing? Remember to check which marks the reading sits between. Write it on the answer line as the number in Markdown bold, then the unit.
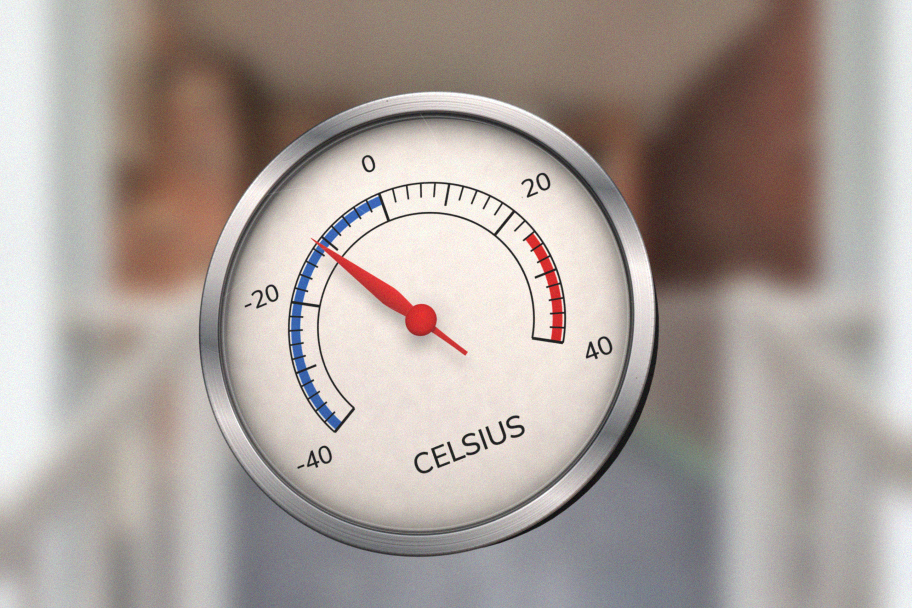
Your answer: **-11** °C
